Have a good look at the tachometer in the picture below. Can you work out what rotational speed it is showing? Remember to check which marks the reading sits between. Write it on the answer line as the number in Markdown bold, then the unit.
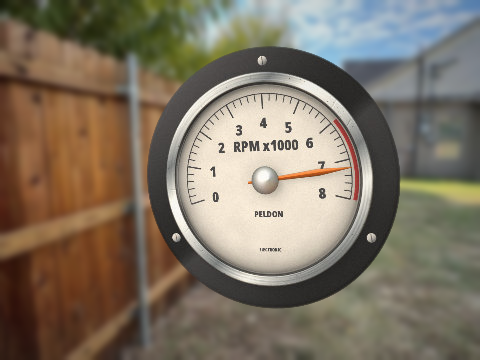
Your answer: **7200** rpm
